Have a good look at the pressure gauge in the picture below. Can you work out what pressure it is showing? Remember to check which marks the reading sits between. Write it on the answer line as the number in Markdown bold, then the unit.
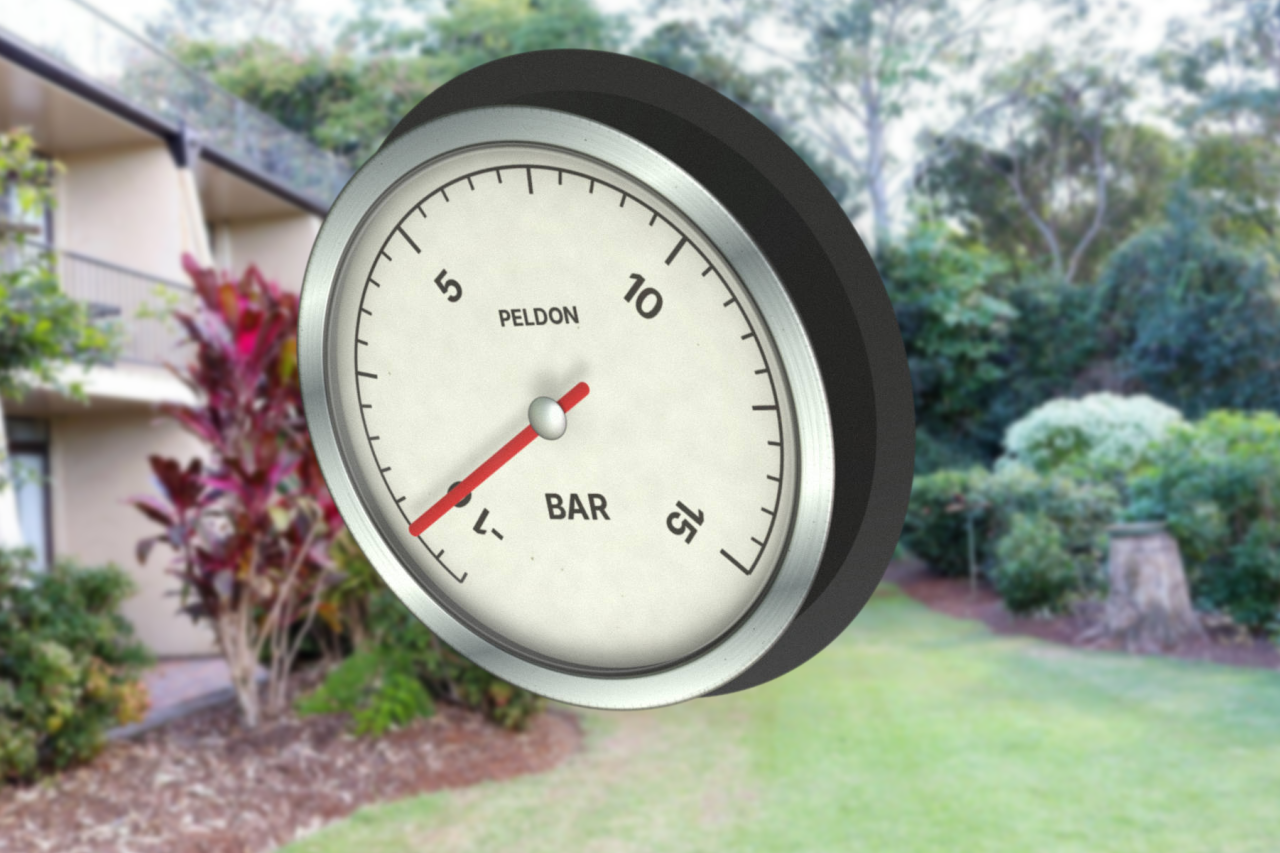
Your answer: **0** bar
